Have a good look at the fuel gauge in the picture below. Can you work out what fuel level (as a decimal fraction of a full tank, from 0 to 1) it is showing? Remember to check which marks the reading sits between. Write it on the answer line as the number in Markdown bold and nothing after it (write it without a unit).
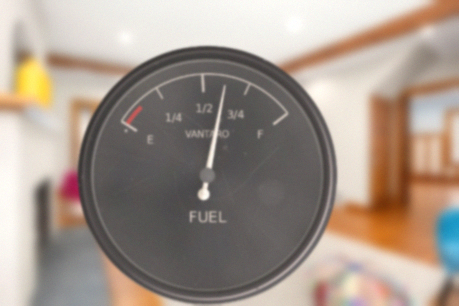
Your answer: **0.625**
